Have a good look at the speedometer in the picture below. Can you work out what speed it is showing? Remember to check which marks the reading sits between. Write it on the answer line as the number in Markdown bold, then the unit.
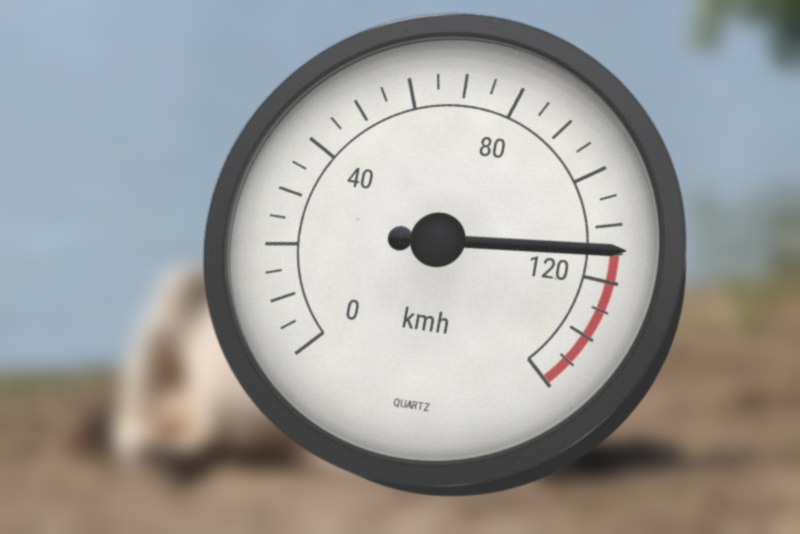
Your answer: **115** km/h
